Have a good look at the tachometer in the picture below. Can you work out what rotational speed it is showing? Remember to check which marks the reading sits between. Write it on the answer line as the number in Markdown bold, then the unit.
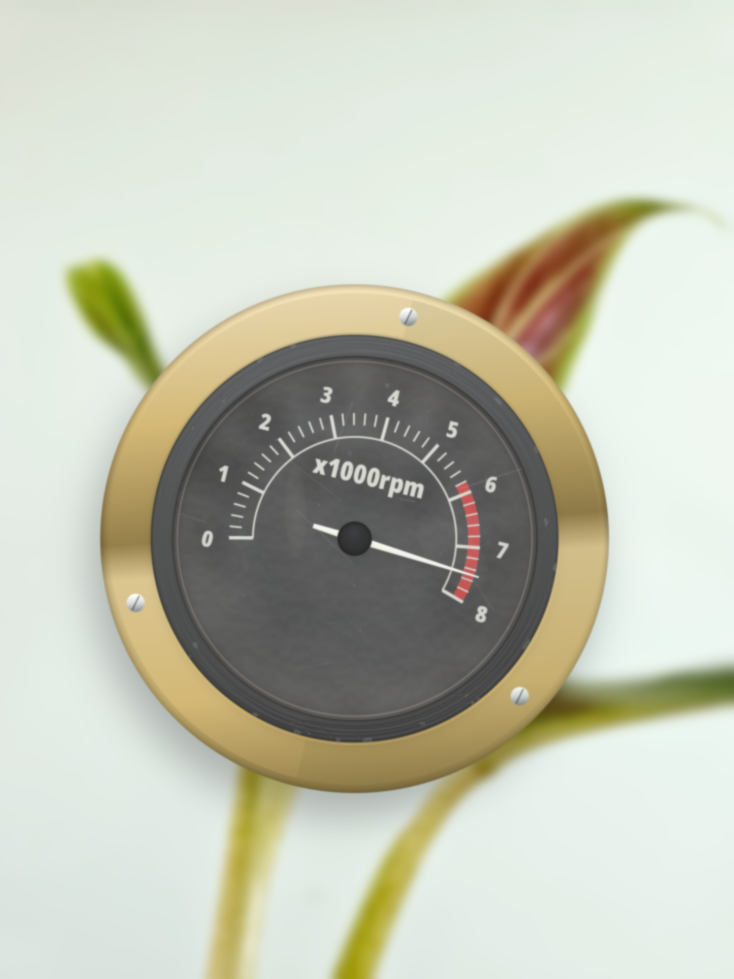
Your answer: **7500** rpm
